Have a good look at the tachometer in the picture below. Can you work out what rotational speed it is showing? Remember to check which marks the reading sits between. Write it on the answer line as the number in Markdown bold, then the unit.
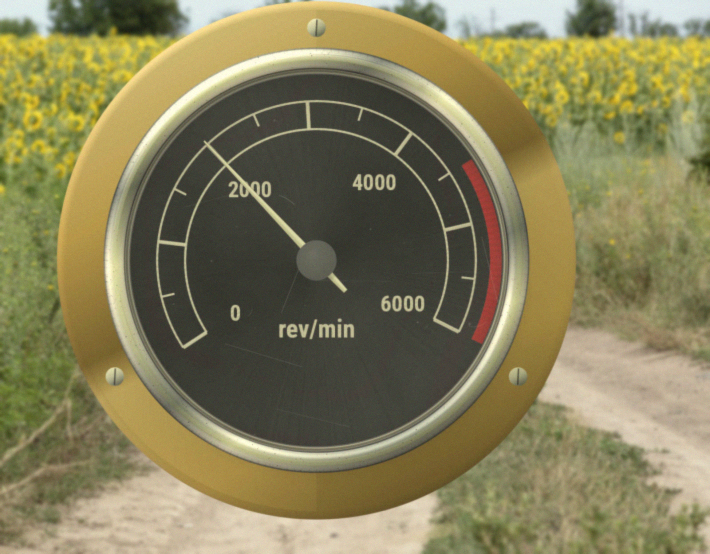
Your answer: **2000** rpm
